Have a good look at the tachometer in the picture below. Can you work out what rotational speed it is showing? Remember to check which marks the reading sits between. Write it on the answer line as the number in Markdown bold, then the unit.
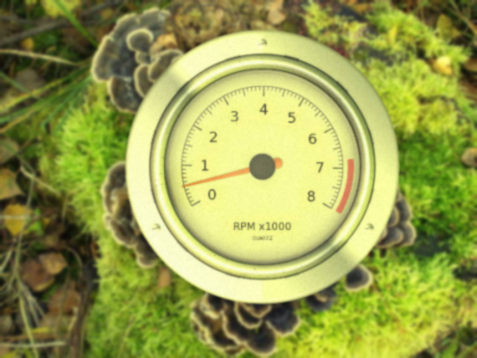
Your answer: **500** rpm
